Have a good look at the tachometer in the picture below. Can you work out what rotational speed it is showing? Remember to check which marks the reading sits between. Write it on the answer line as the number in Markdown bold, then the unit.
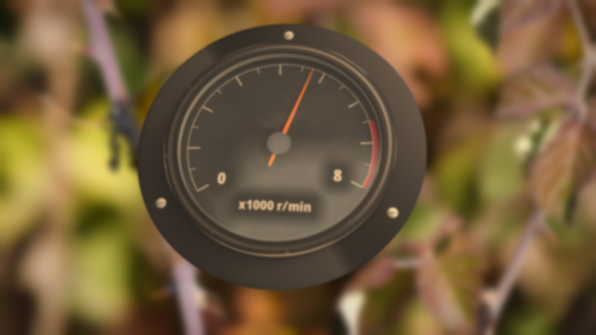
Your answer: **4750** rpm
